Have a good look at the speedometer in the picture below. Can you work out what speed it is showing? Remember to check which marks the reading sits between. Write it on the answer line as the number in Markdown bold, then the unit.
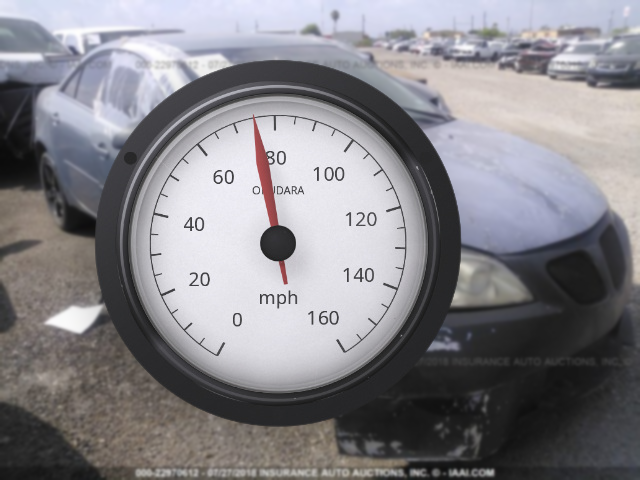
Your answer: **75** mph
